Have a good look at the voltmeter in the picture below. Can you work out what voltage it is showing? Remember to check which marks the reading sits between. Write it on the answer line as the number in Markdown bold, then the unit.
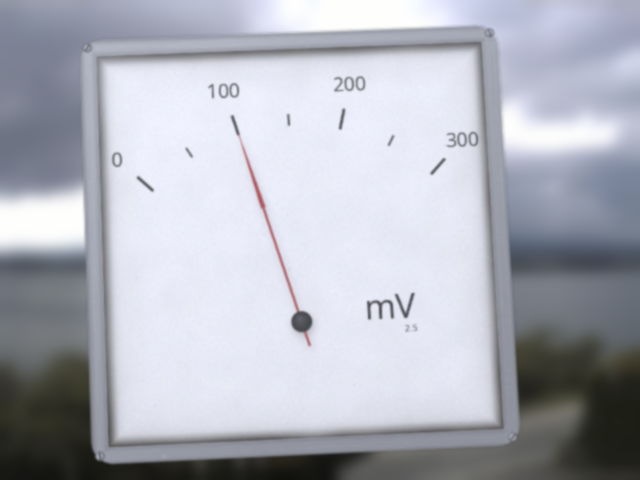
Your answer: **100** mV
